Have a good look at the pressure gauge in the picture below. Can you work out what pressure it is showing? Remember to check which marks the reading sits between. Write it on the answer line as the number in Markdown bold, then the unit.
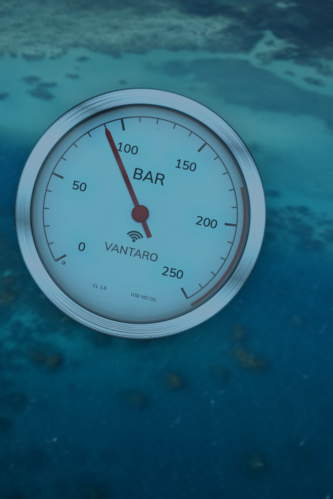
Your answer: **90** bar
